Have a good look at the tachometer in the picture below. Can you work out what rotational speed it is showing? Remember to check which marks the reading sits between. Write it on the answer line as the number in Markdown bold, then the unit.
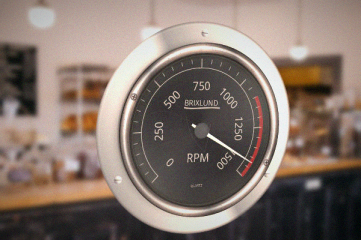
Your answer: **1425** rpm
